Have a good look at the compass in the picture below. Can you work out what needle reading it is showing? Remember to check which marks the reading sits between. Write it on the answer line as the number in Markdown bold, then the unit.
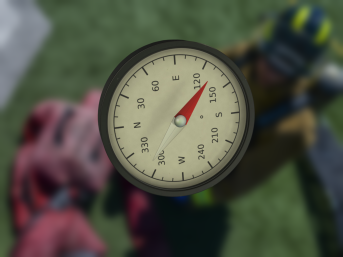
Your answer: **130** °
